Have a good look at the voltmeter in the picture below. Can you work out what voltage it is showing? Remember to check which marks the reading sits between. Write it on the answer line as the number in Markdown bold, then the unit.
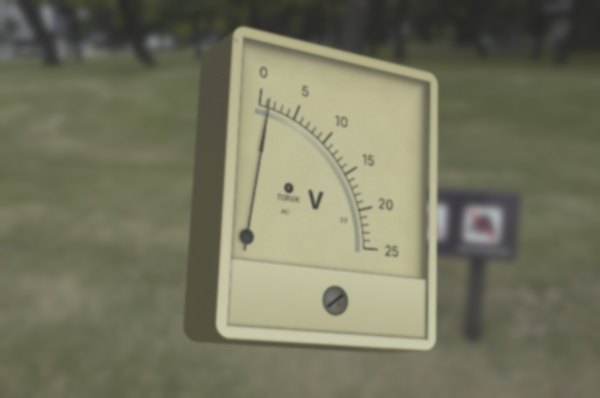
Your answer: **1** V
